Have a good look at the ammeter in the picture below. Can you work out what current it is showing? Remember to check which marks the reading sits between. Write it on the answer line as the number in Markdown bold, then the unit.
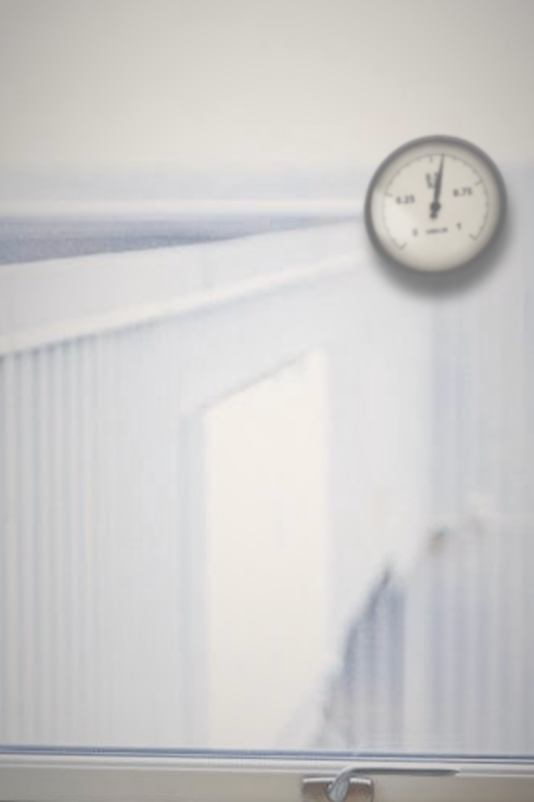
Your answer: **0.55** kA
